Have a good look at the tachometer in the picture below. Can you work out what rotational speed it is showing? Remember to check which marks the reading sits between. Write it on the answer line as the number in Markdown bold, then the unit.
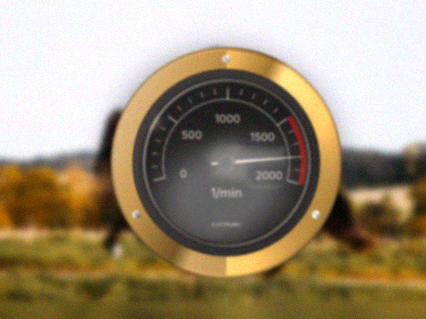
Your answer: **1800** rpm
